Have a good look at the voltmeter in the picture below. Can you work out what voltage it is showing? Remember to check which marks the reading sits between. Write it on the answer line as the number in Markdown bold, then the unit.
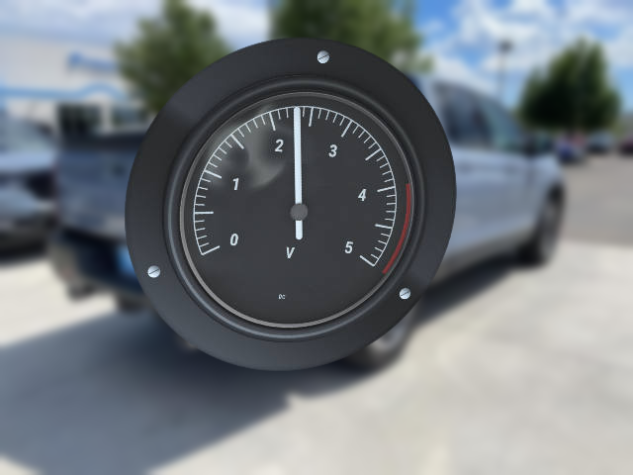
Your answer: **2.3** V
